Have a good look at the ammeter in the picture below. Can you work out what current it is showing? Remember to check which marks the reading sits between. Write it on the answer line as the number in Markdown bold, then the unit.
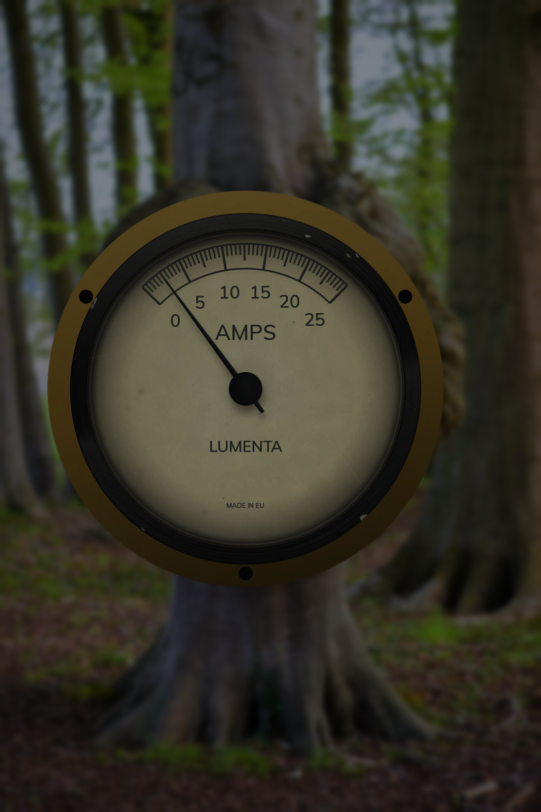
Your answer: **2.5** A
